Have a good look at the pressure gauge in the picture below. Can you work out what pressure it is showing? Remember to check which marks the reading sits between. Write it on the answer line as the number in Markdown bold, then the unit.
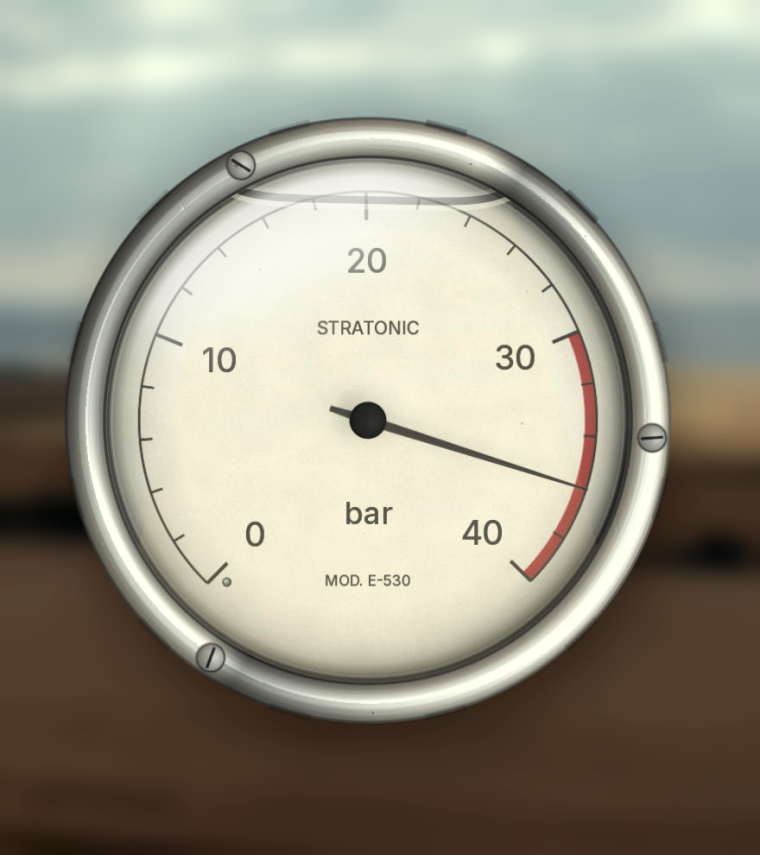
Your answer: **36** bar
